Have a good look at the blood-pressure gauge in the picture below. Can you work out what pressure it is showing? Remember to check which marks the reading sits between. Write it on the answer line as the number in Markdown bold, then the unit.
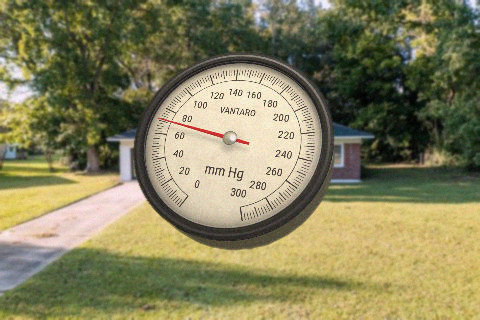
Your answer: **70** mmHg
